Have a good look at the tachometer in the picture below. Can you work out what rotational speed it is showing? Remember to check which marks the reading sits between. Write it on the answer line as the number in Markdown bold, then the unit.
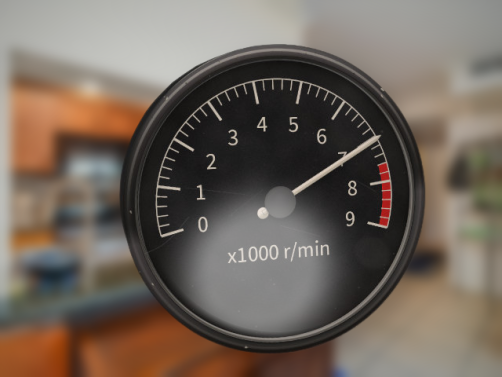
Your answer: **7000** rpm
